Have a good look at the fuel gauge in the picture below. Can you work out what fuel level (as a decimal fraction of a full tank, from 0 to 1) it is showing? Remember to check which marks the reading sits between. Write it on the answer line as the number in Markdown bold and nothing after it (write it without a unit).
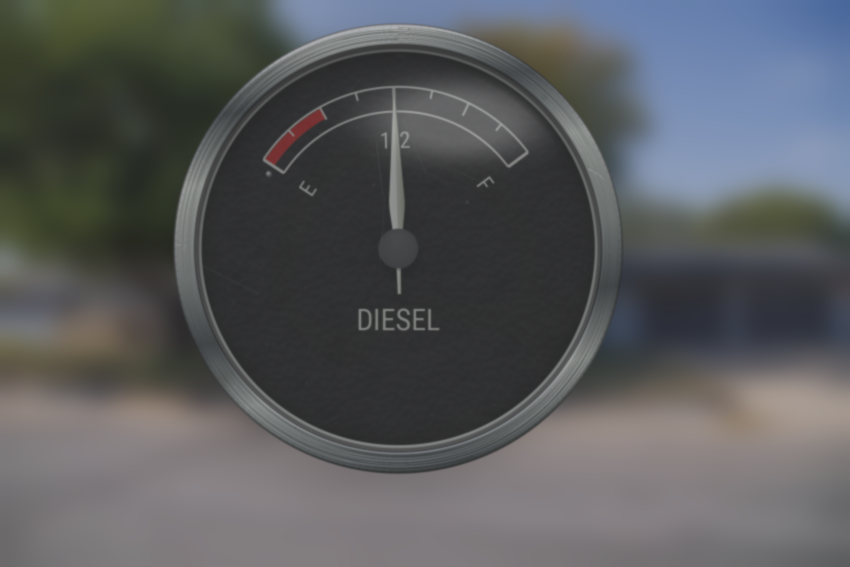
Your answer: **0.5**
